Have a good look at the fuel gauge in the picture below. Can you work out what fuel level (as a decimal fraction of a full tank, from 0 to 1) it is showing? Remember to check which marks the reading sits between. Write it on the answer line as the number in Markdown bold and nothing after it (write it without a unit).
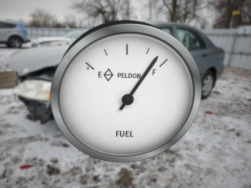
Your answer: **0.875**
